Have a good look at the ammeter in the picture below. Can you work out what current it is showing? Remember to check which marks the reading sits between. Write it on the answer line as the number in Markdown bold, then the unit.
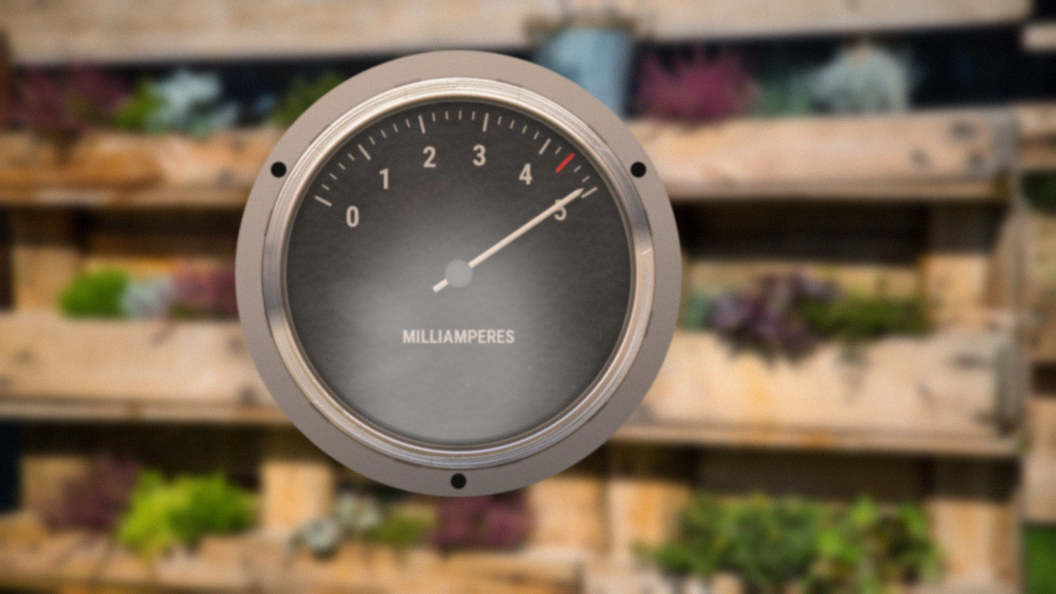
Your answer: **4.9** mA
